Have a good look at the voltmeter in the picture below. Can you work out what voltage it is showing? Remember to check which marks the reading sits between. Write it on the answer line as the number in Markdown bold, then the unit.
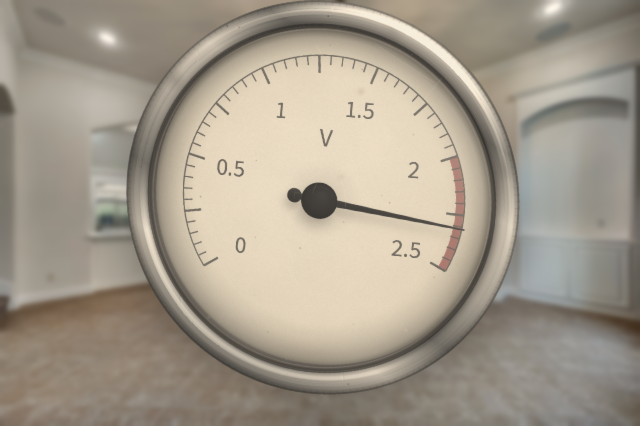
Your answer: **2.3** V
